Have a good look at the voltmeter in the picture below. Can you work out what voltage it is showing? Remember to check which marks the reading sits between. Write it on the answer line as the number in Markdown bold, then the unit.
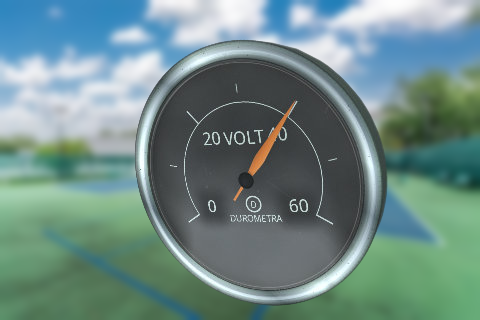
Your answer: **40** V
